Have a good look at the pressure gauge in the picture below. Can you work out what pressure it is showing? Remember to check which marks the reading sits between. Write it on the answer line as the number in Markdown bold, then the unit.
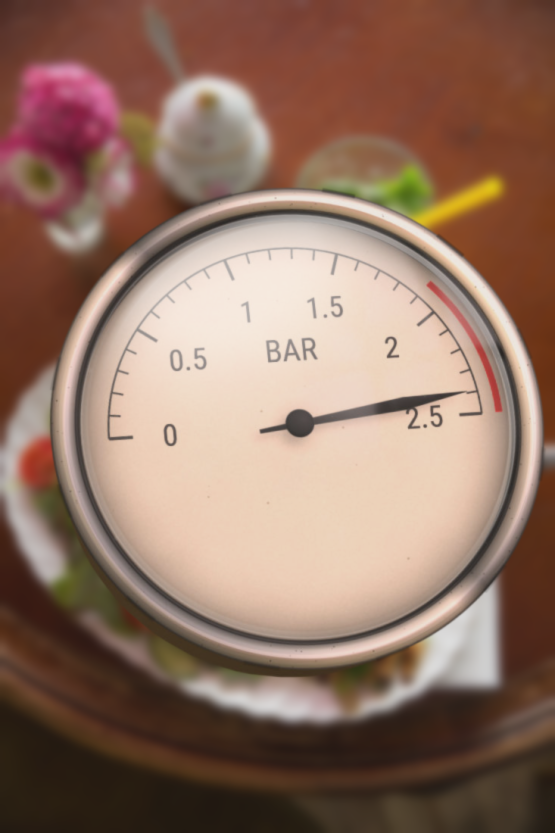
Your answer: **2.4** bar
